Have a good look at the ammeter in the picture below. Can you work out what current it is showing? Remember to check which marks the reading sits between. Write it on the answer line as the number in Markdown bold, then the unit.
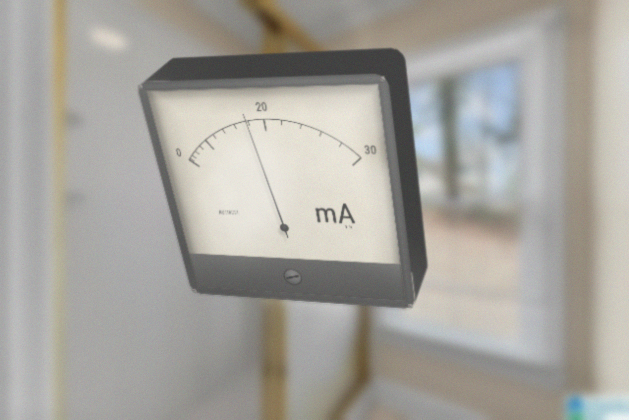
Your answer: **18** mA
